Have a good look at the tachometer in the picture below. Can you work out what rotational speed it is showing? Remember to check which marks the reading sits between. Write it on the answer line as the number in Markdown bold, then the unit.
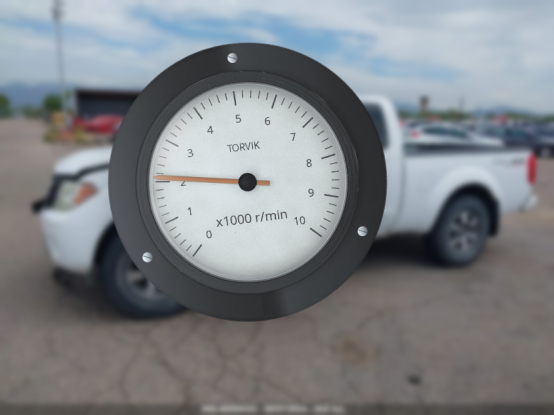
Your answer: **2100** rpm
